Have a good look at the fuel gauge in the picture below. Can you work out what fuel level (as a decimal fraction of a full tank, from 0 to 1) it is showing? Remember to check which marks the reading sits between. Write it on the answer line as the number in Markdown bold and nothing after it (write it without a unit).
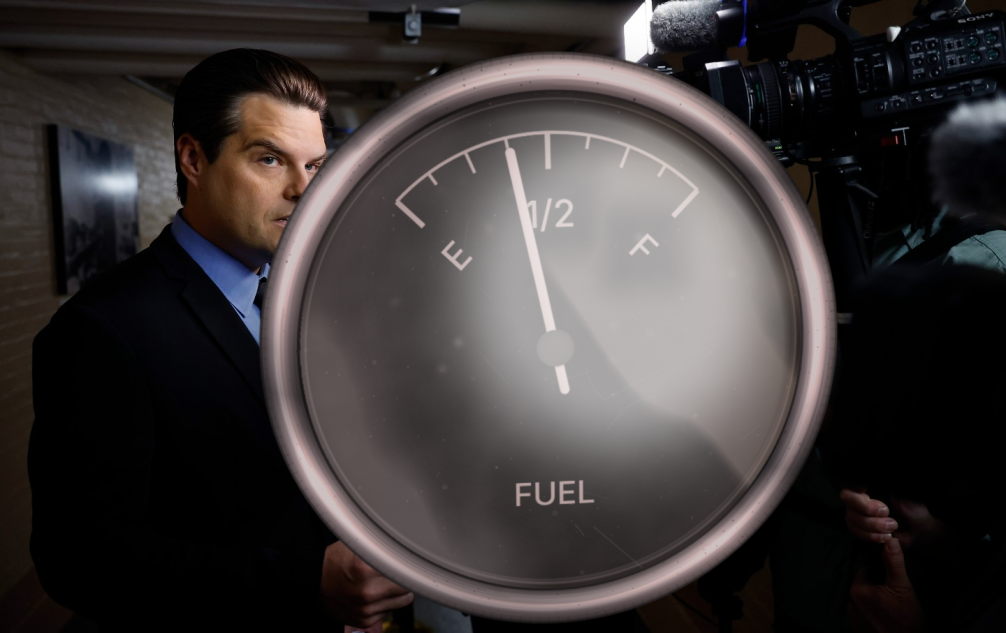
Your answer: **0.375**
